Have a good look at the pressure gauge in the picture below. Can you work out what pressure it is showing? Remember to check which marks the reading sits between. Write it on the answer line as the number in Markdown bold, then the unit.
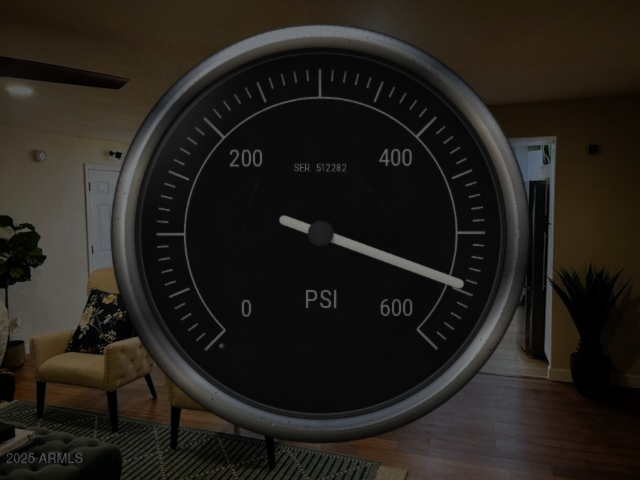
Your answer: **545** psi
